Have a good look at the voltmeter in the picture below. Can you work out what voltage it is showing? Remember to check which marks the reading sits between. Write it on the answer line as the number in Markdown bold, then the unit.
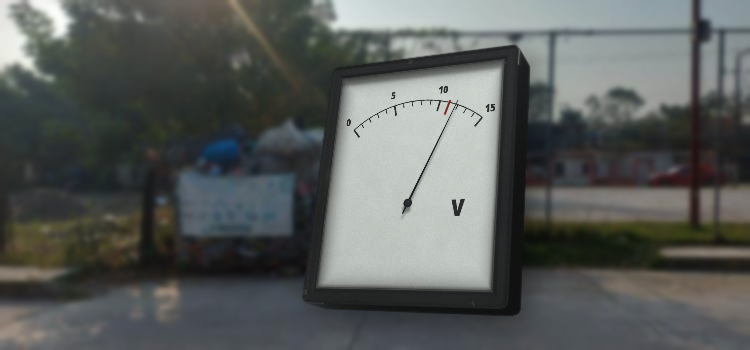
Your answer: **12** V
